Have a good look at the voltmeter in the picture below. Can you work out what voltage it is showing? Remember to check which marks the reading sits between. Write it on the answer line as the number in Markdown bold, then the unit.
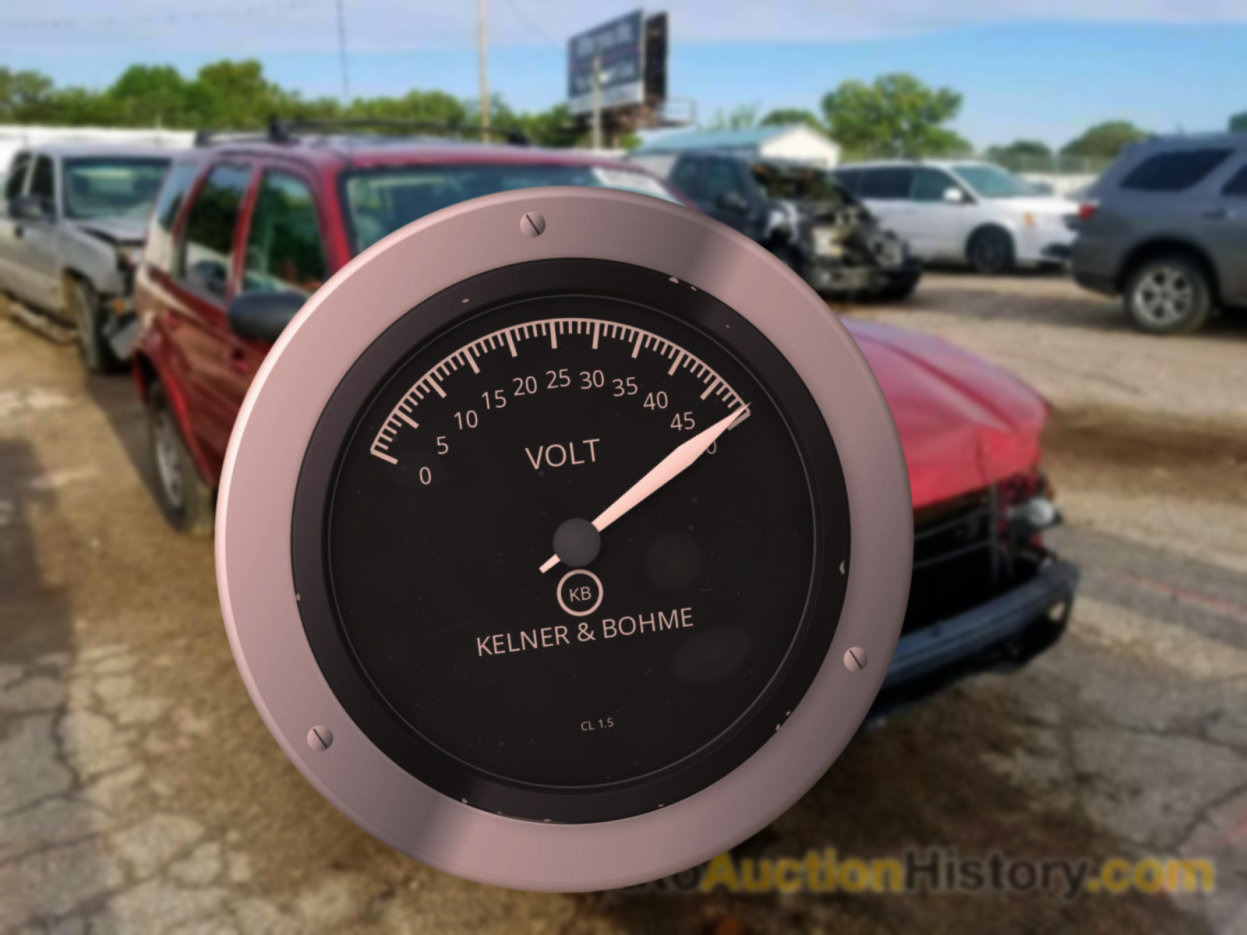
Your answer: **49** V
